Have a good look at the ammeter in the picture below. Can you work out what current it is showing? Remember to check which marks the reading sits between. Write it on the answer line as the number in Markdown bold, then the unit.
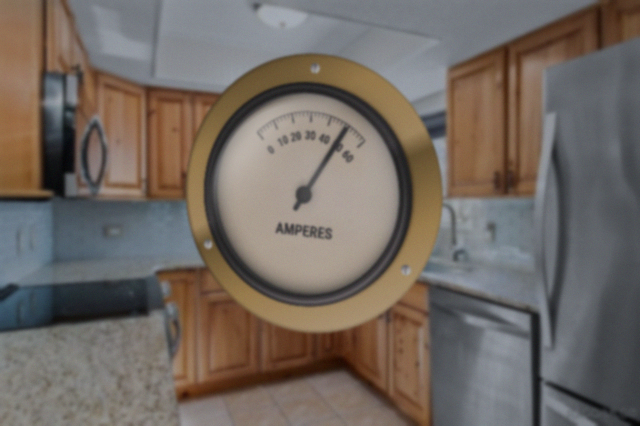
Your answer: **50** A
